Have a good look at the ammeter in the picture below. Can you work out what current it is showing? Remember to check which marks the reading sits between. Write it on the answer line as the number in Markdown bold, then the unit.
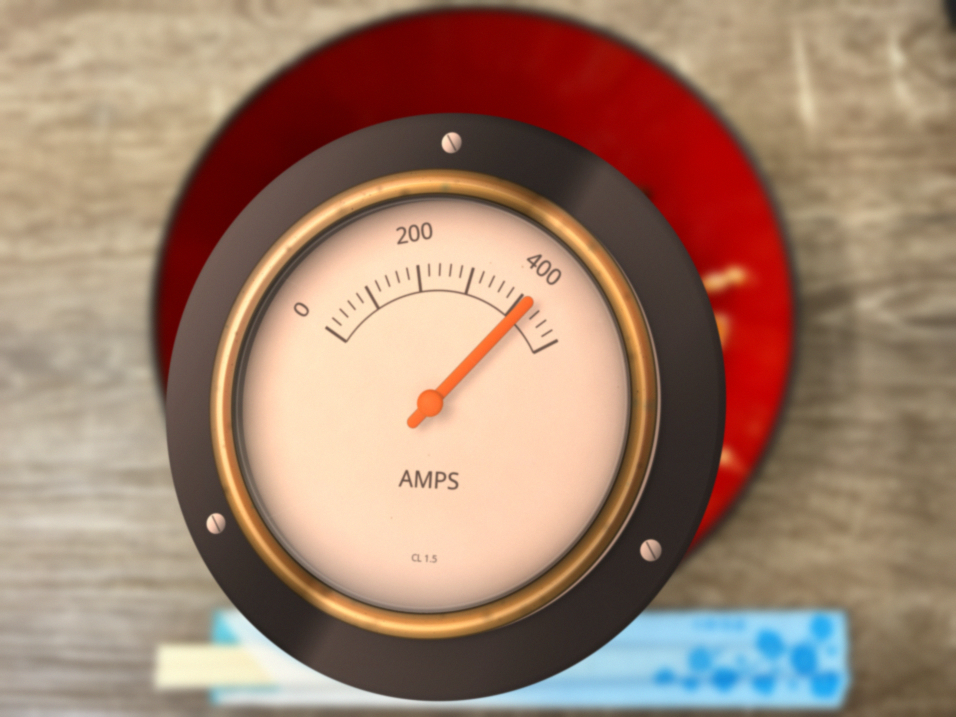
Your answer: **420** A
